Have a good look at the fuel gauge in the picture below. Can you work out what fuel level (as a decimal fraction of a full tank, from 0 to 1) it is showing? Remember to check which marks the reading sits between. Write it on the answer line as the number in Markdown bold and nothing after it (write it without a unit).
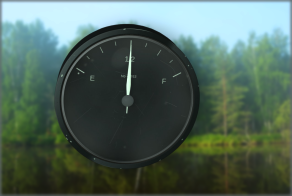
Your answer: **0.5**
